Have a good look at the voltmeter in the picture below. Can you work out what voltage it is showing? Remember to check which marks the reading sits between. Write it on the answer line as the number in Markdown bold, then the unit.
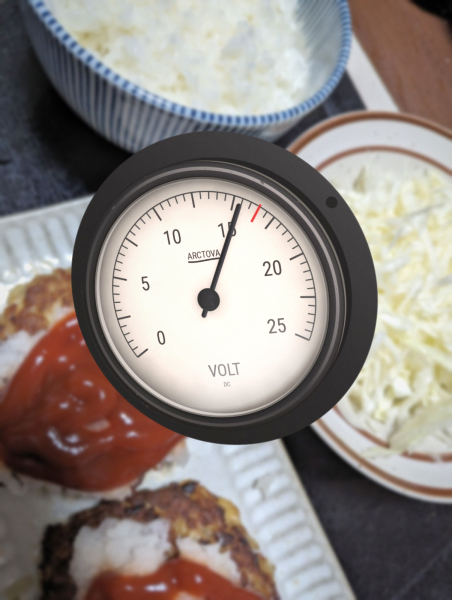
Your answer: **15.5** V
